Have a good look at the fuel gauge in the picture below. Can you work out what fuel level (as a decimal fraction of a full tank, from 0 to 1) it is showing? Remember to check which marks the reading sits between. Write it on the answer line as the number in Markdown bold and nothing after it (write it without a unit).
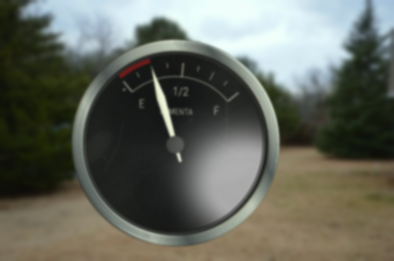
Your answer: **0.25**
